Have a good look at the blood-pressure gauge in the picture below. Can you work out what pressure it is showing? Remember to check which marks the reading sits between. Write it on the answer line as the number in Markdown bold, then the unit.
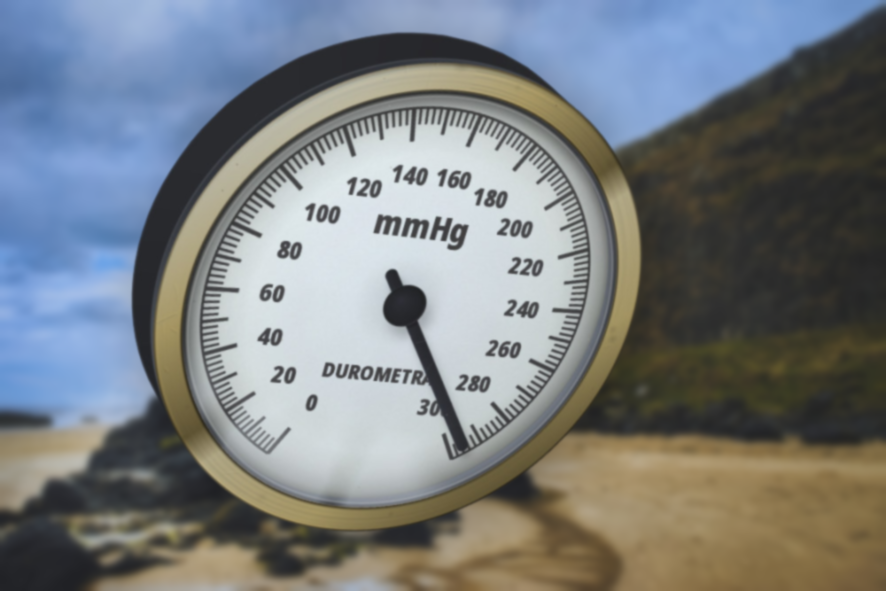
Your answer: **296** mmHg
